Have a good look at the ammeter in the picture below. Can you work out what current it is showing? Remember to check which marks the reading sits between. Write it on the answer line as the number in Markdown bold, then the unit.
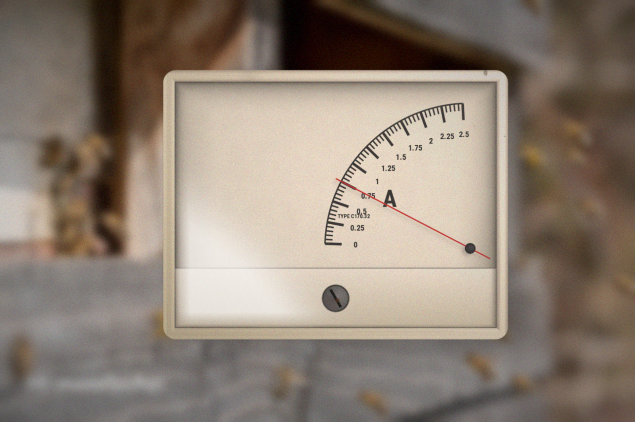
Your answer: **0.75** A
